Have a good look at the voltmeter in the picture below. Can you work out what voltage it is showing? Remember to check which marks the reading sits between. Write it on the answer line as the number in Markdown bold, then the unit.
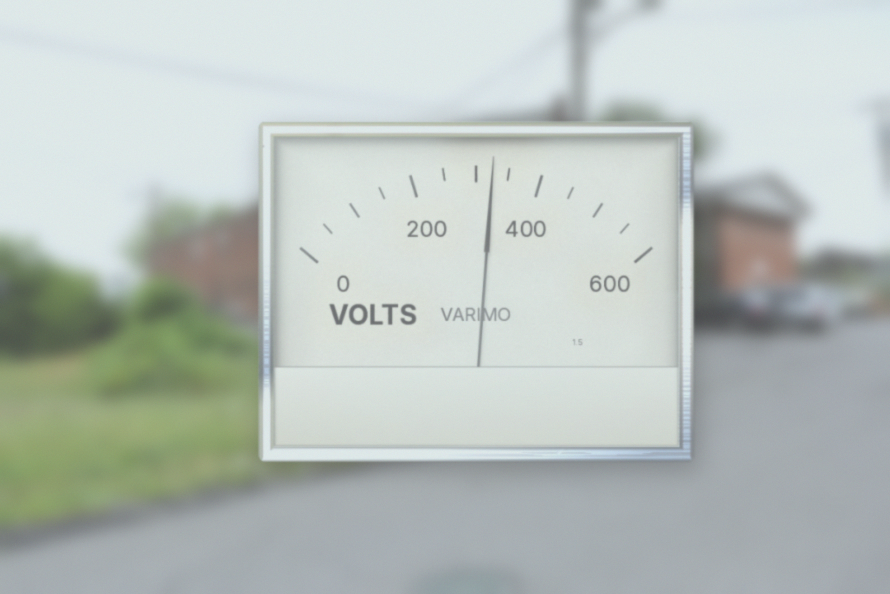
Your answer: **325** V
